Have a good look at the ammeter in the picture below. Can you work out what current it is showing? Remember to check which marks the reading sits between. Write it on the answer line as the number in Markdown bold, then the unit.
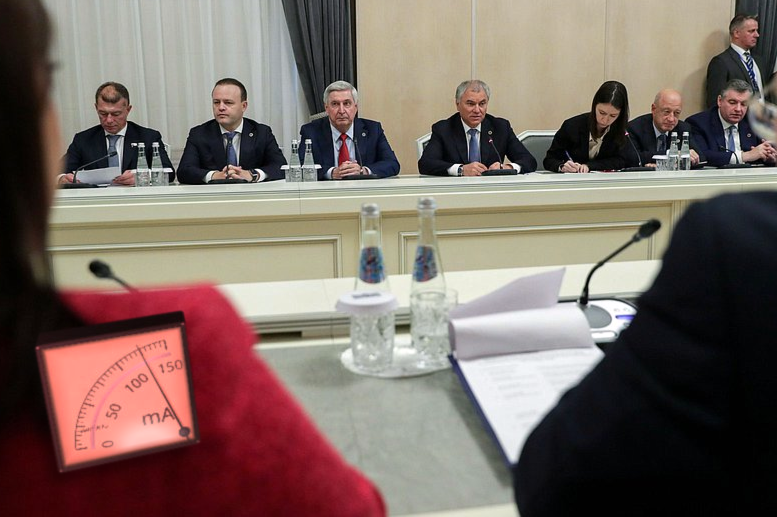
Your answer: **125** mA
